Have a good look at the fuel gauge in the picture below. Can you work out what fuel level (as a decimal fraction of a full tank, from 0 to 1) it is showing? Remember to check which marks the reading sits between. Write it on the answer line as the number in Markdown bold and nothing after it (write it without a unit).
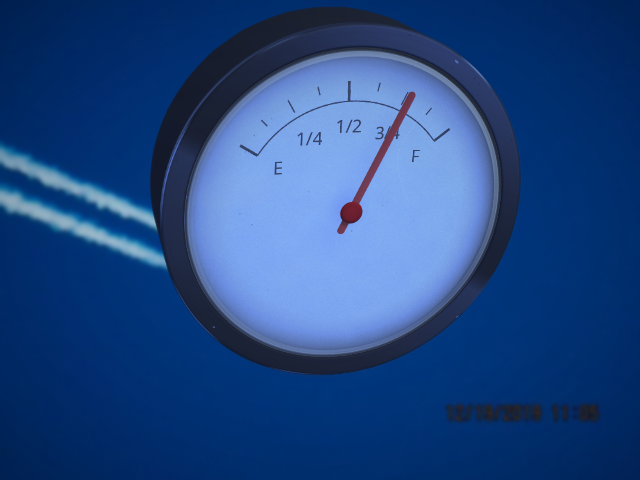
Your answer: **0.75**
